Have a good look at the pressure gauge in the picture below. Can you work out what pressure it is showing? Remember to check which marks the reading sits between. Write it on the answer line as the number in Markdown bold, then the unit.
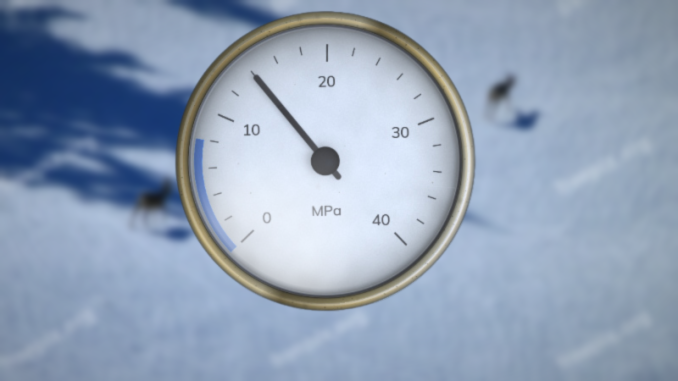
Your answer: **14** MPa
